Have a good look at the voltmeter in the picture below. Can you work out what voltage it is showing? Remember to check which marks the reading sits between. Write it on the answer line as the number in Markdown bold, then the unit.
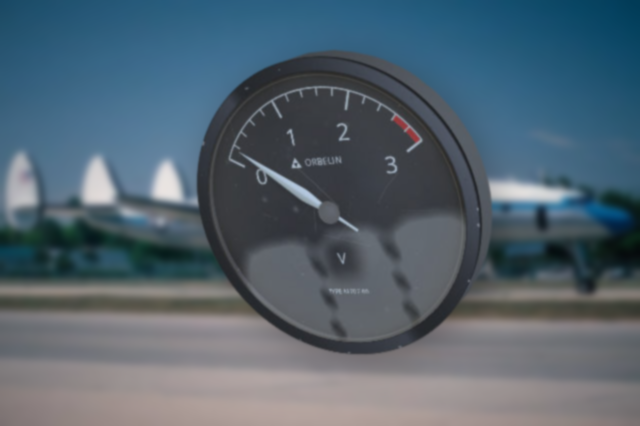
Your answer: **0.2** V
